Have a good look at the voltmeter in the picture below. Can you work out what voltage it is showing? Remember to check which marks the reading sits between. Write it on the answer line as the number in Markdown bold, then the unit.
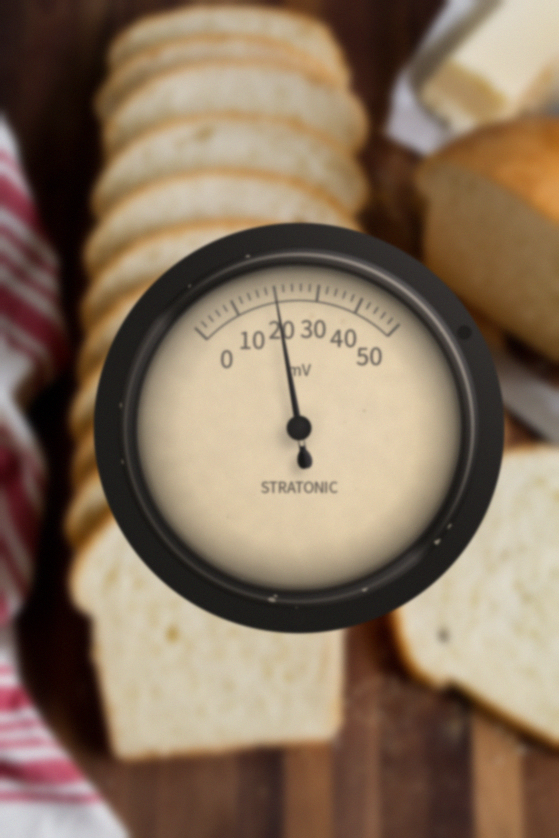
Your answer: **20** mV
